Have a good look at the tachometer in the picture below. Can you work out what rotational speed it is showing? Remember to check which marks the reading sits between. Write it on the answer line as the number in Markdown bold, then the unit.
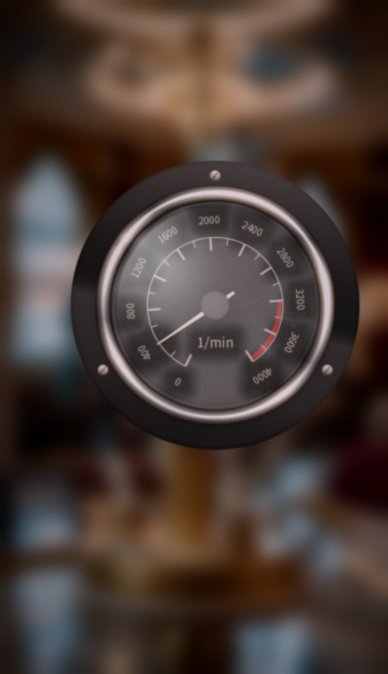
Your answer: **400** rpm
